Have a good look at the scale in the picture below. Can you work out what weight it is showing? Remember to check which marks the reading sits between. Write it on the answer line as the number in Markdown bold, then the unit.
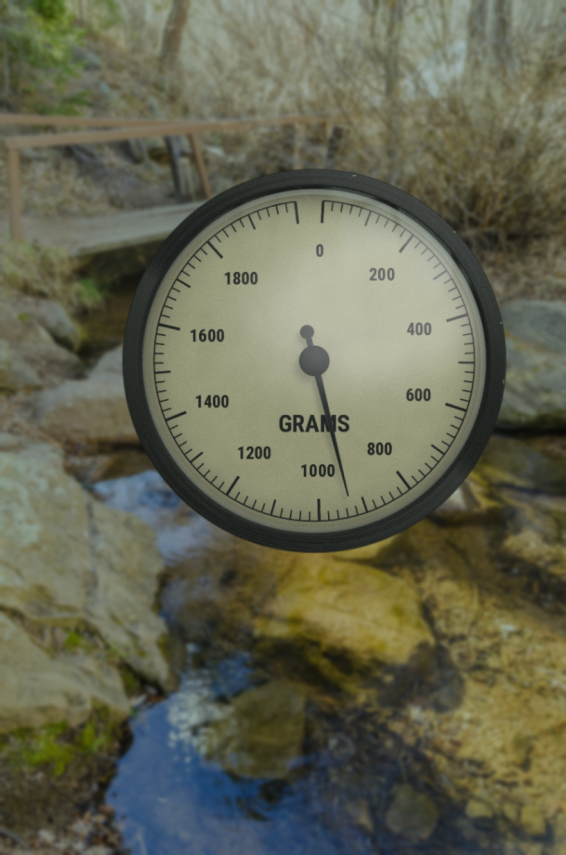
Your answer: **930** g
